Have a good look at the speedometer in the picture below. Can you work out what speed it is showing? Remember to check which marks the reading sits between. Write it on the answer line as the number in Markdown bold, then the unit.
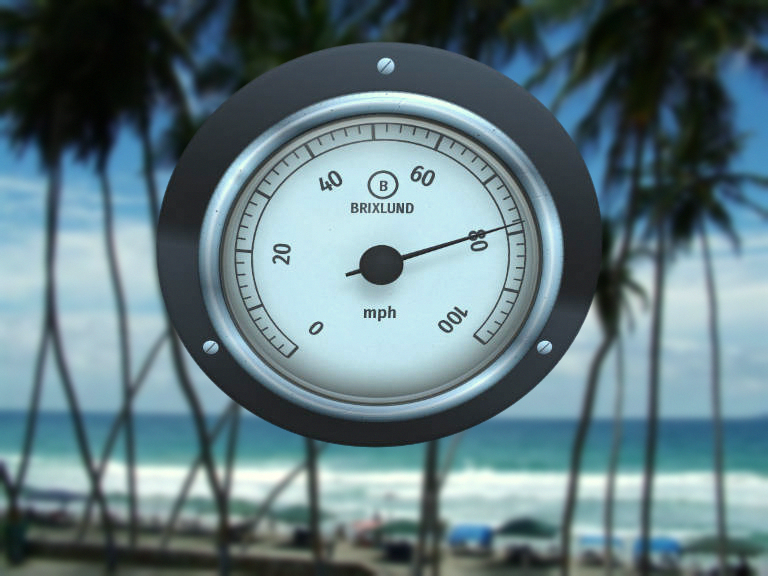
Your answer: **78** mph
